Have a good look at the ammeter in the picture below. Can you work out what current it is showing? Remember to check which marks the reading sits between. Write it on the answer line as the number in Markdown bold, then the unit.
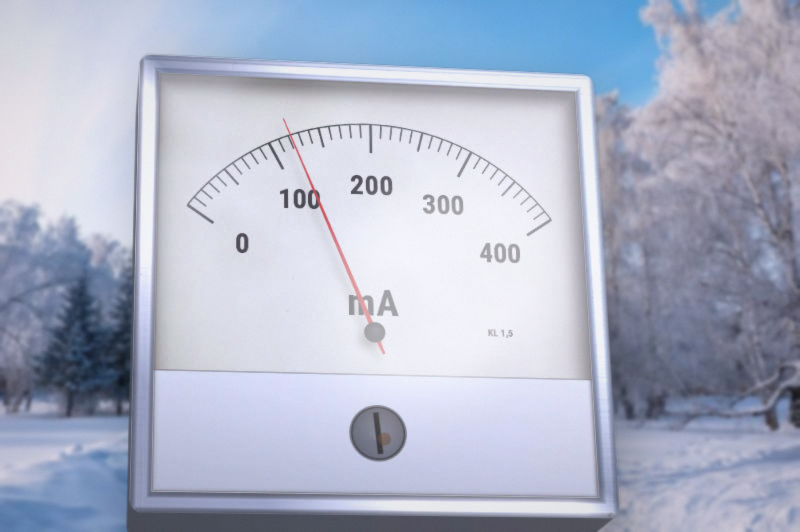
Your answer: **120** mA
